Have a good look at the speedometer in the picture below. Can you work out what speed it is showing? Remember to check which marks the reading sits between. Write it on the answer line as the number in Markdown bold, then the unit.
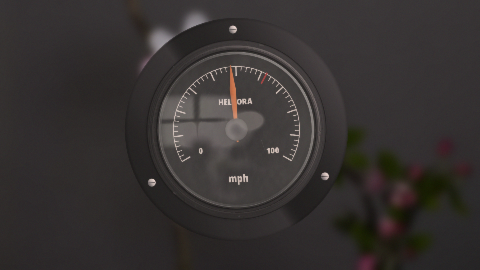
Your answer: **48** mph
